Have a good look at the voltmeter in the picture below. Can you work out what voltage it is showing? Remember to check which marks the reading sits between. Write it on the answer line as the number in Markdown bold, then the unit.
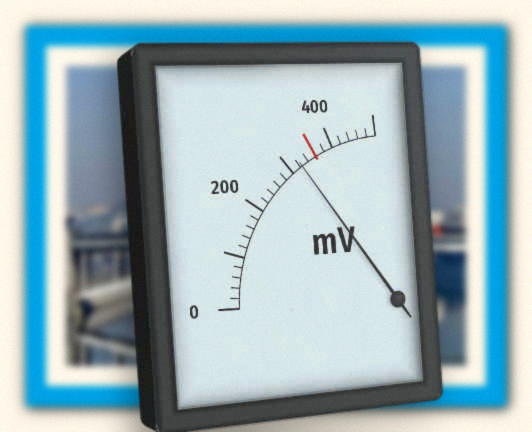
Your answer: **320** mV
